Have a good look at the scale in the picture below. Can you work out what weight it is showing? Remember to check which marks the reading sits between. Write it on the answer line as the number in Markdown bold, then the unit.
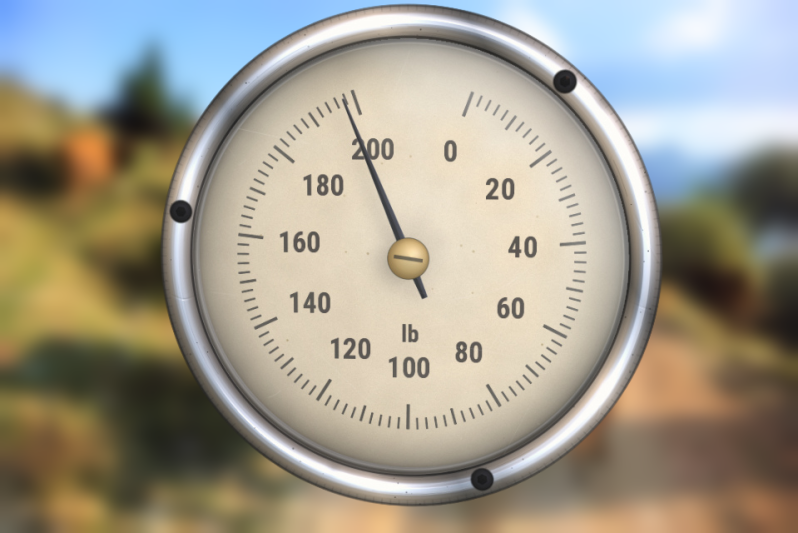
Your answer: **198** lb
